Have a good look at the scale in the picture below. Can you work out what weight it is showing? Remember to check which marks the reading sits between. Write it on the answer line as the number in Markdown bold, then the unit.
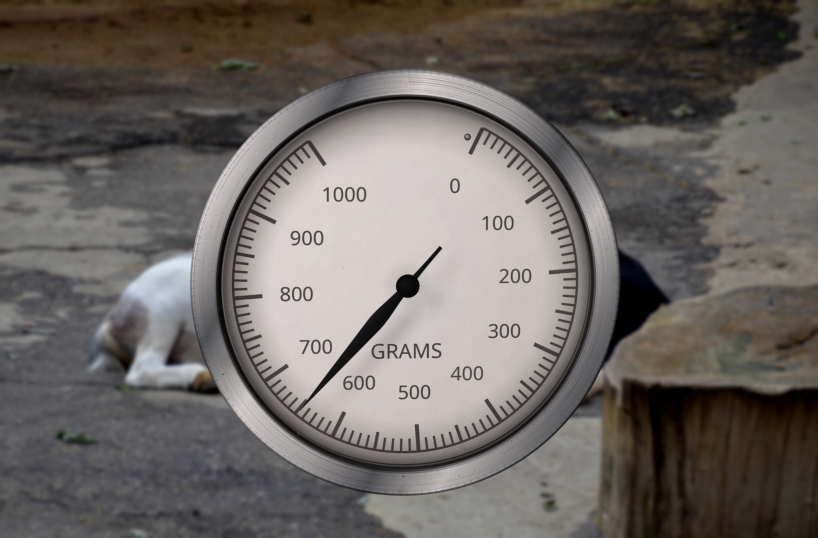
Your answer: **650** g
